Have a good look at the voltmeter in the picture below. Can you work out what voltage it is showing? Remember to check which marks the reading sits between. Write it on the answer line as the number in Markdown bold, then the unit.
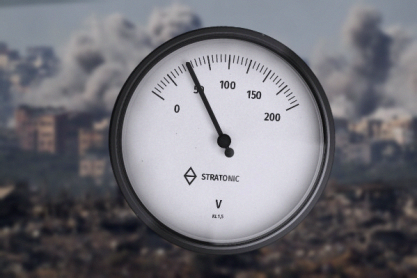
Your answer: **50** V
